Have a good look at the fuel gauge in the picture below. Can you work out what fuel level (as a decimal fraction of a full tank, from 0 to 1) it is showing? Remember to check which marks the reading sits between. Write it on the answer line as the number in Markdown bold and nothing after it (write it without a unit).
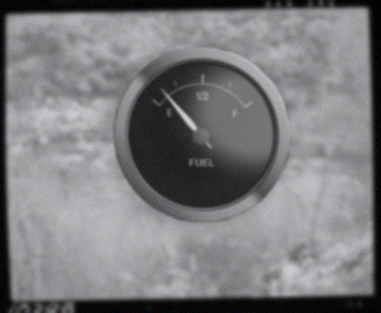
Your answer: **0.125**
